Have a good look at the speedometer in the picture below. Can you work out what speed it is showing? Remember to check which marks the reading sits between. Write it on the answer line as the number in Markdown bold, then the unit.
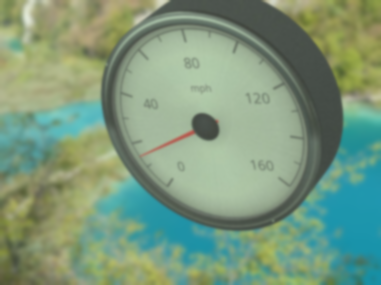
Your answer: **15** mph
